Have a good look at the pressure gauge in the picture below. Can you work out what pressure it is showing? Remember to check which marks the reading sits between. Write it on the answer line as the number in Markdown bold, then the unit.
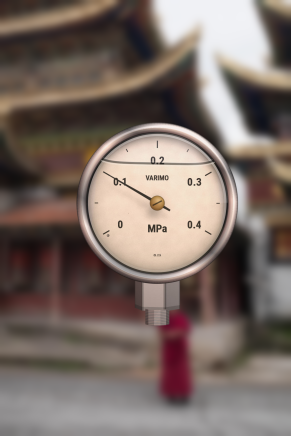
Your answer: **0.1** MPa
